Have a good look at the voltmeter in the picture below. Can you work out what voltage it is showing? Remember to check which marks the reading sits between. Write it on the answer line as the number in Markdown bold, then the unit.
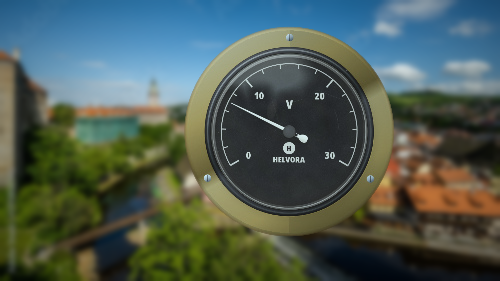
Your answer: **7** V
